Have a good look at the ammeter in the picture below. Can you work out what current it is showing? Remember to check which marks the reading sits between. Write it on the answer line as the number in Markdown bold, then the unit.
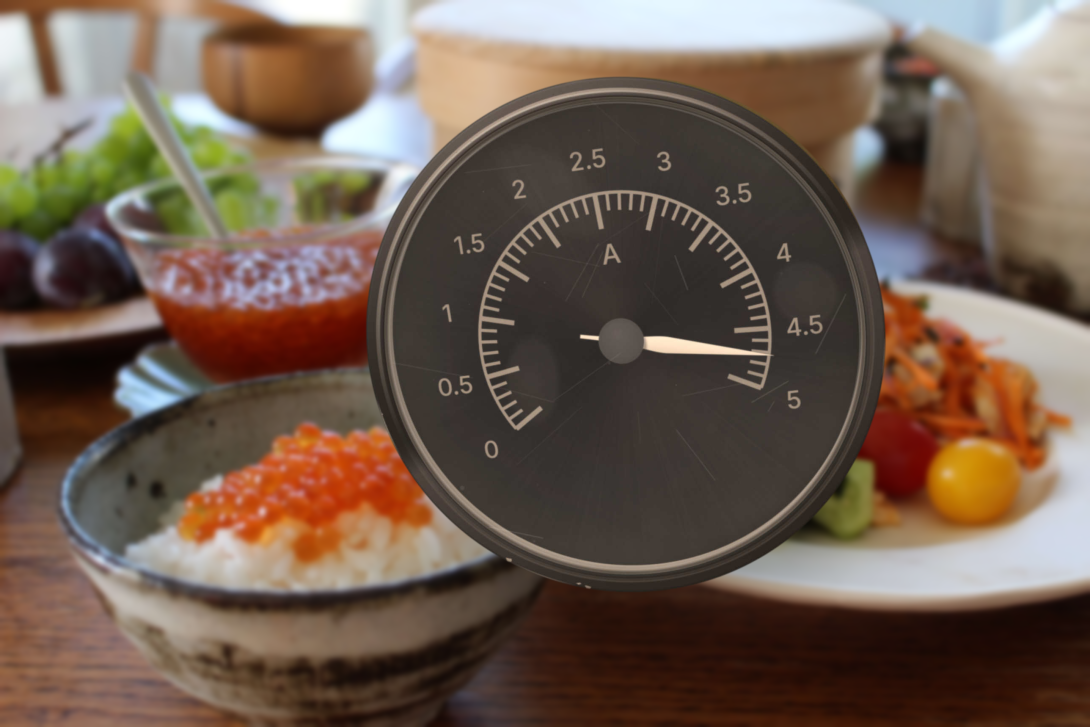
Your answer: **4.7** A
